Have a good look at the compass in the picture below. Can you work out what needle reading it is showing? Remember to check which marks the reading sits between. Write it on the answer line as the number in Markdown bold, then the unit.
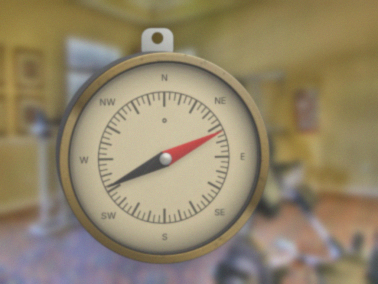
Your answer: **65** °
